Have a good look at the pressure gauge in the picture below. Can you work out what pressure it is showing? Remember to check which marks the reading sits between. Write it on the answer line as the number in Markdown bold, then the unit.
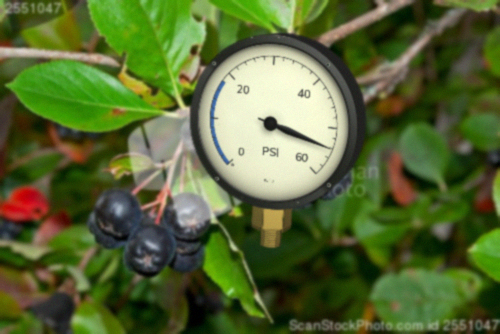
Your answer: **54** psi
